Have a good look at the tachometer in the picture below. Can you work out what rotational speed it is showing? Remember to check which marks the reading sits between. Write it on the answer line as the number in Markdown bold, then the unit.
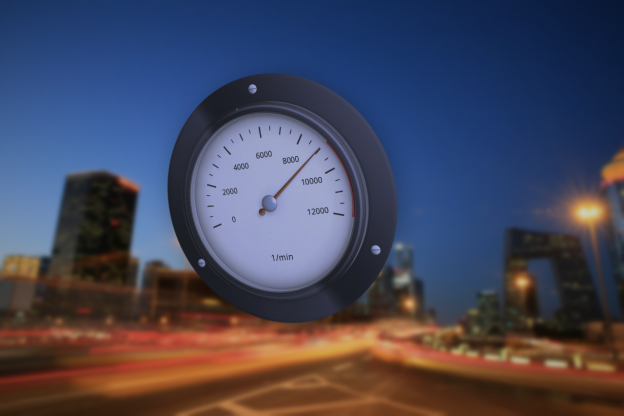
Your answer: **9000** rpm
